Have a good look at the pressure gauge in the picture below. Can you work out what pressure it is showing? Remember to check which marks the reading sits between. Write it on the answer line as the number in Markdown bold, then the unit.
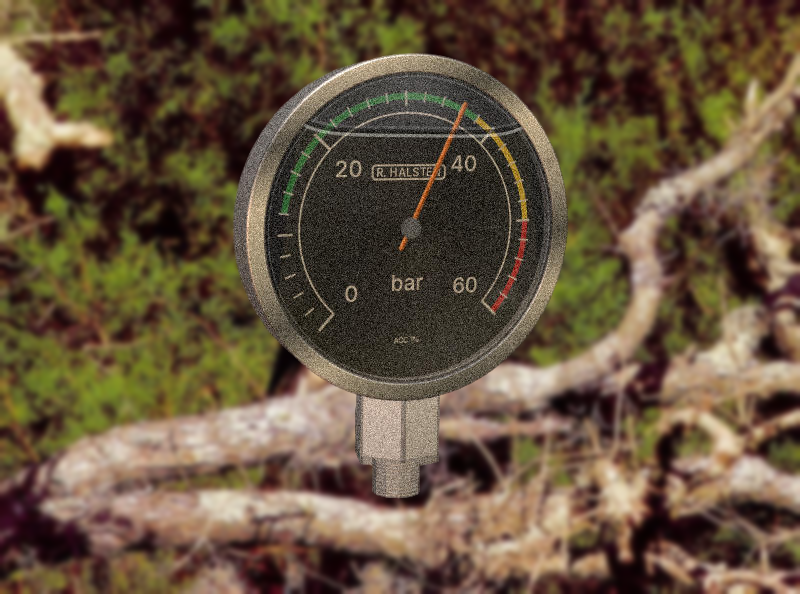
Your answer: **36** bar
